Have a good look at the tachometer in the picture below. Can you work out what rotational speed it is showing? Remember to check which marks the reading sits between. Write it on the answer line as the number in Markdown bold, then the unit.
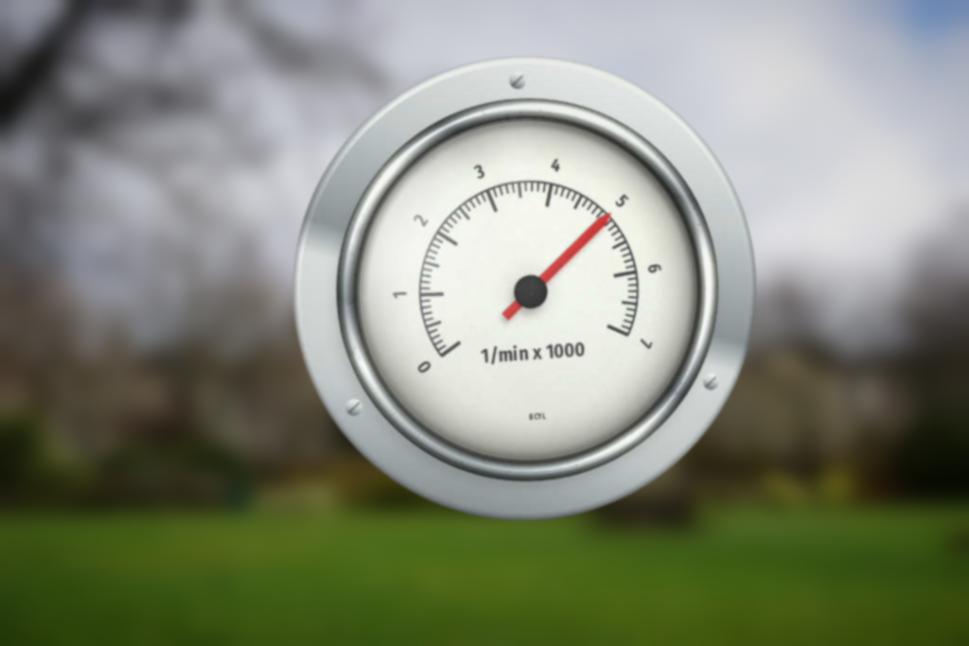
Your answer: **5000** rpm
